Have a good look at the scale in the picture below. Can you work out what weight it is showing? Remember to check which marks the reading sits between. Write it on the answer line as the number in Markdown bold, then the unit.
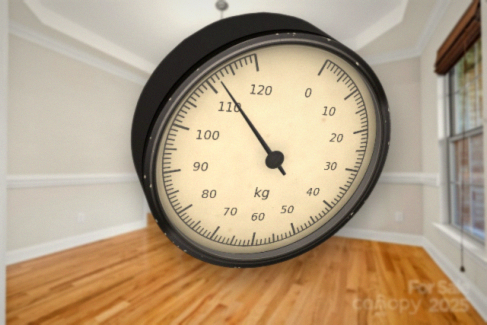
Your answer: **112** kg
